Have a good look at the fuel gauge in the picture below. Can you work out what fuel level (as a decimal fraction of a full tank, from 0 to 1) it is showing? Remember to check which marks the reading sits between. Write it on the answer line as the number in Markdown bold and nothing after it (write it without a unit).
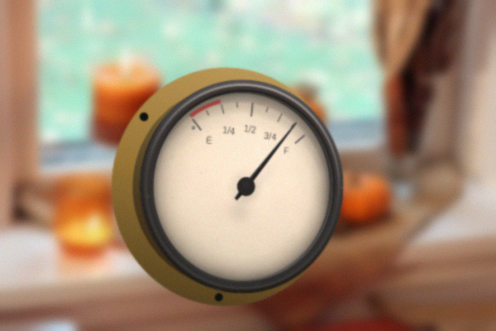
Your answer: **0.875**
